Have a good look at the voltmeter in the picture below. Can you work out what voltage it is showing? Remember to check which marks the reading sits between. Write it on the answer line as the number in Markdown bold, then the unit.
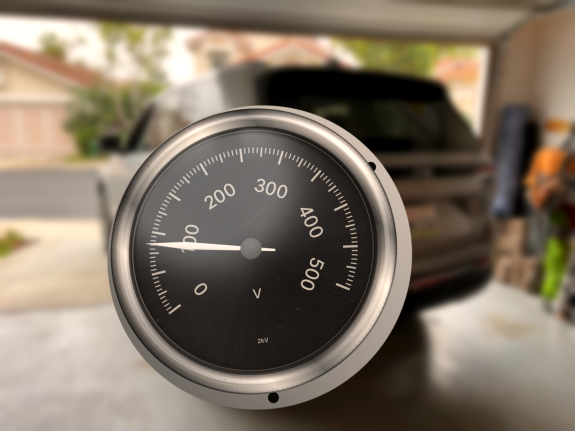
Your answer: **85** V
